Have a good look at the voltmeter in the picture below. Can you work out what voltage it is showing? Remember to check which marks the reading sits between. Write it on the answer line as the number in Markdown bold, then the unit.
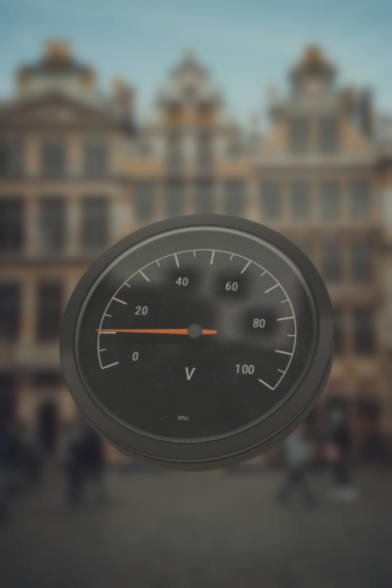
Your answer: **10** V
